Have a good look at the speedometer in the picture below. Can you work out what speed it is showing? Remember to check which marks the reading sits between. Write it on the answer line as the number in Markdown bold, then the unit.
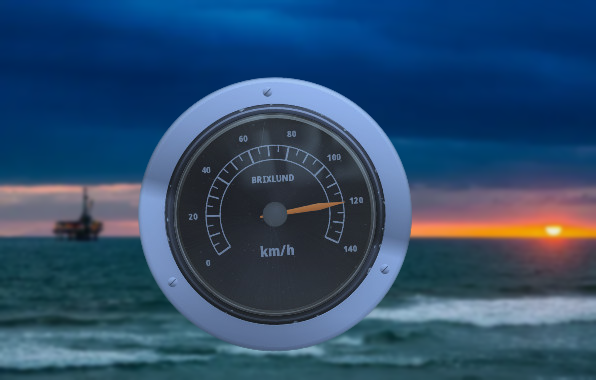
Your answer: **120** km/h
